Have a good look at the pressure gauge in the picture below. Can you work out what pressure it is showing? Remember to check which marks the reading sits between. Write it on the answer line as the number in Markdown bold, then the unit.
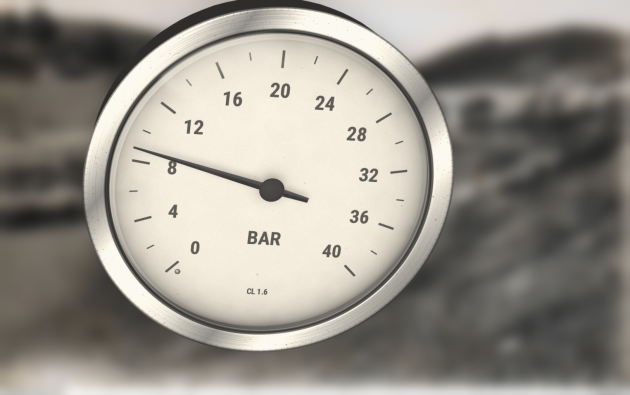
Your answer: **9** bar
